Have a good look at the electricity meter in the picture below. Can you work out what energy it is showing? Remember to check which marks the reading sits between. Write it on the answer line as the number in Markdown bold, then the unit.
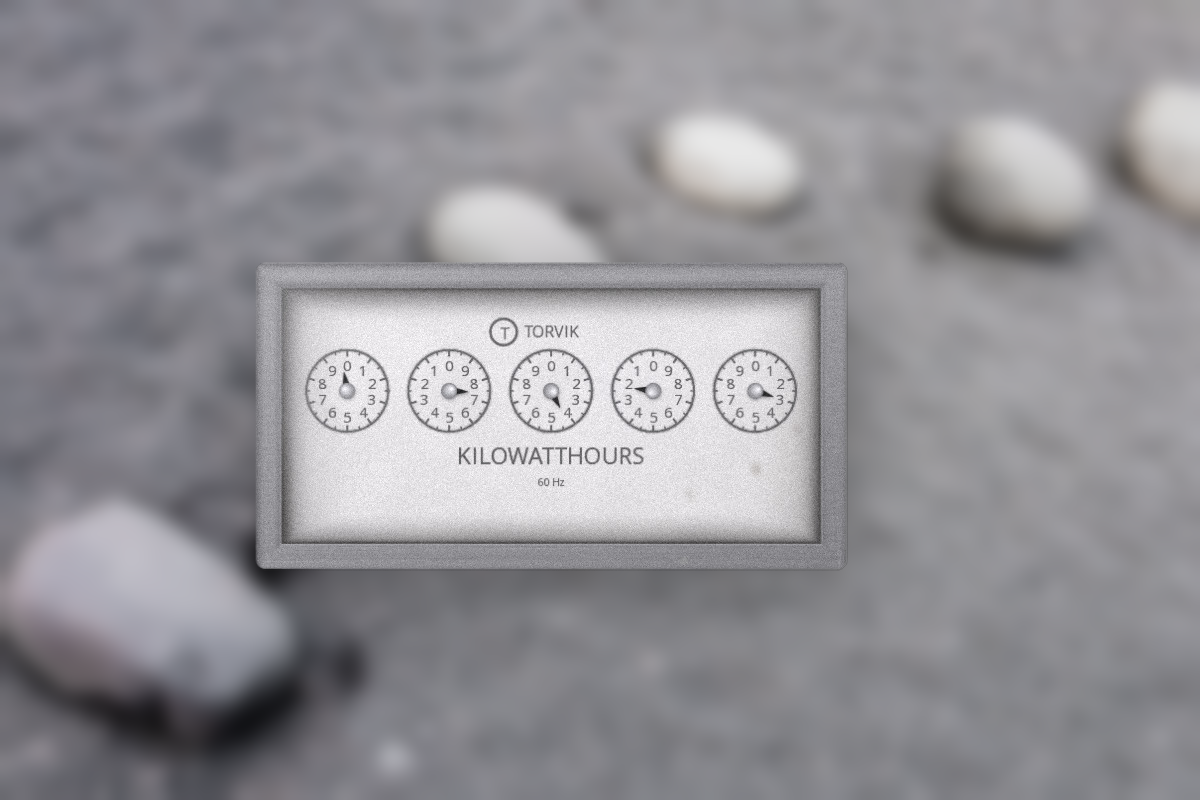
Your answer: **97423** kWh
